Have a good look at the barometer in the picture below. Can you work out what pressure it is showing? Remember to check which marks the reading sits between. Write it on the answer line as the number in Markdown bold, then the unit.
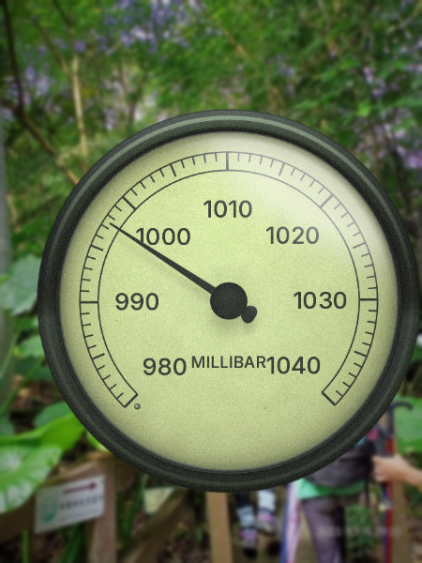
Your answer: **997.5** mbar
